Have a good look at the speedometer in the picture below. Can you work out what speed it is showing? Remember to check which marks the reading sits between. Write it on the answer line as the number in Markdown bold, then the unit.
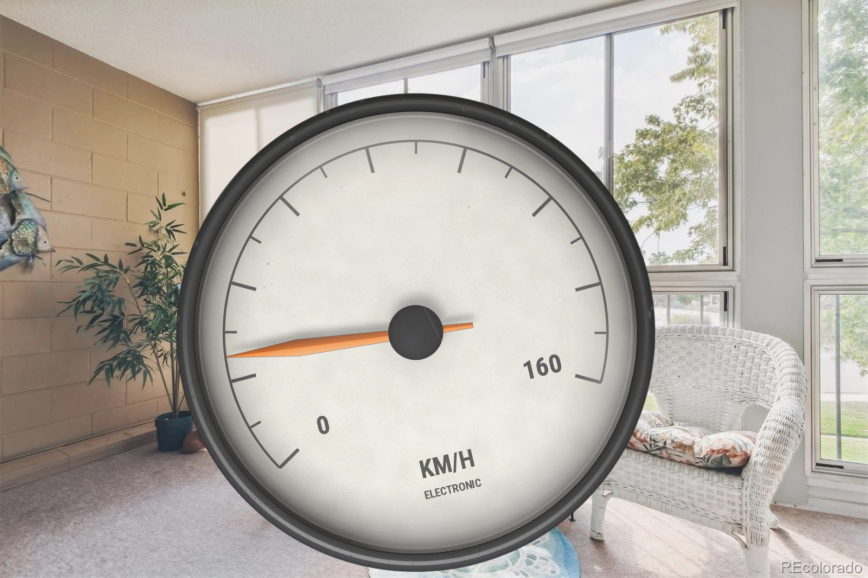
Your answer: **25** km/h
